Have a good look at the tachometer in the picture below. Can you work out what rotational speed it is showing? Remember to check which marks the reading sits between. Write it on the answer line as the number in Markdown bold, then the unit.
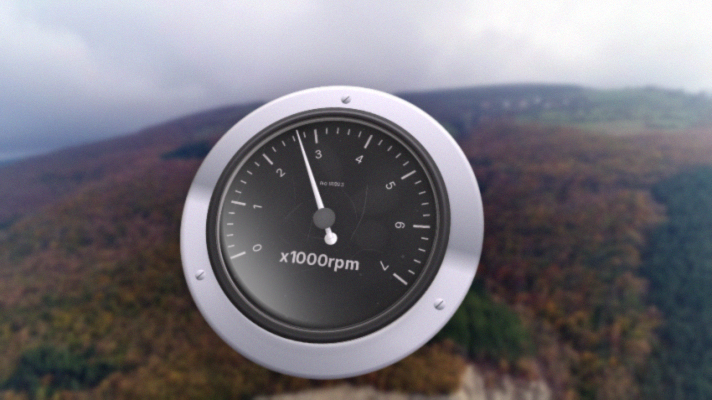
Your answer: **2700** rpm
